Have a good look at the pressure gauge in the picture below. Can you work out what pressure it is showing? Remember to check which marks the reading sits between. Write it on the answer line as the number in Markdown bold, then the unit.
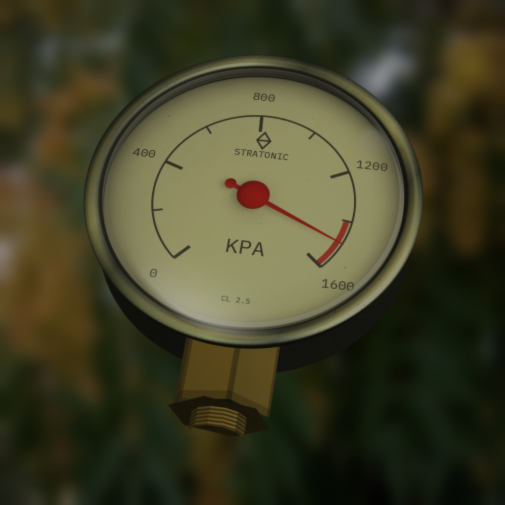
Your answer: **1500** kPa
